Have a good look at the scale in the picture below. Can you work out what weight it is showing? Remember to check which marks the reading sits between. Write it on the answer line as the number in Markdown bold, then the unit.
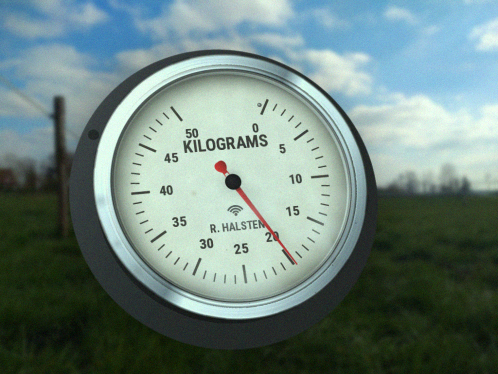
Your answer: **20** kg
